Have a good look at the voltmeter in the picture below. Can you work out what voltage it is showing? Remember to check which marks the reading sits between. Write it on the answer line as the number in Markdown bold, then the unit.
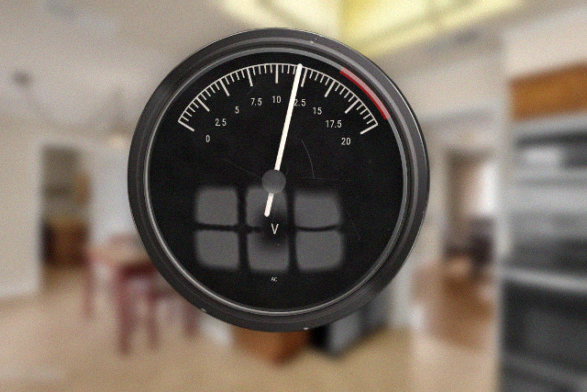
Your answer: **12** V
